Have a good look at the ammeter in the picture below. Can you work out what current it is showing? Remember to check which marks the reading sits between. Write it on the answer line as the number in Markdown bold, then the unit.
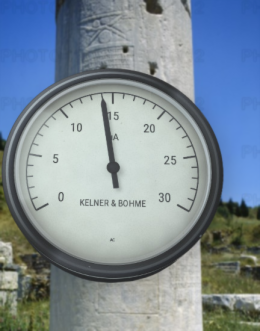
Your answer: **14** µA
